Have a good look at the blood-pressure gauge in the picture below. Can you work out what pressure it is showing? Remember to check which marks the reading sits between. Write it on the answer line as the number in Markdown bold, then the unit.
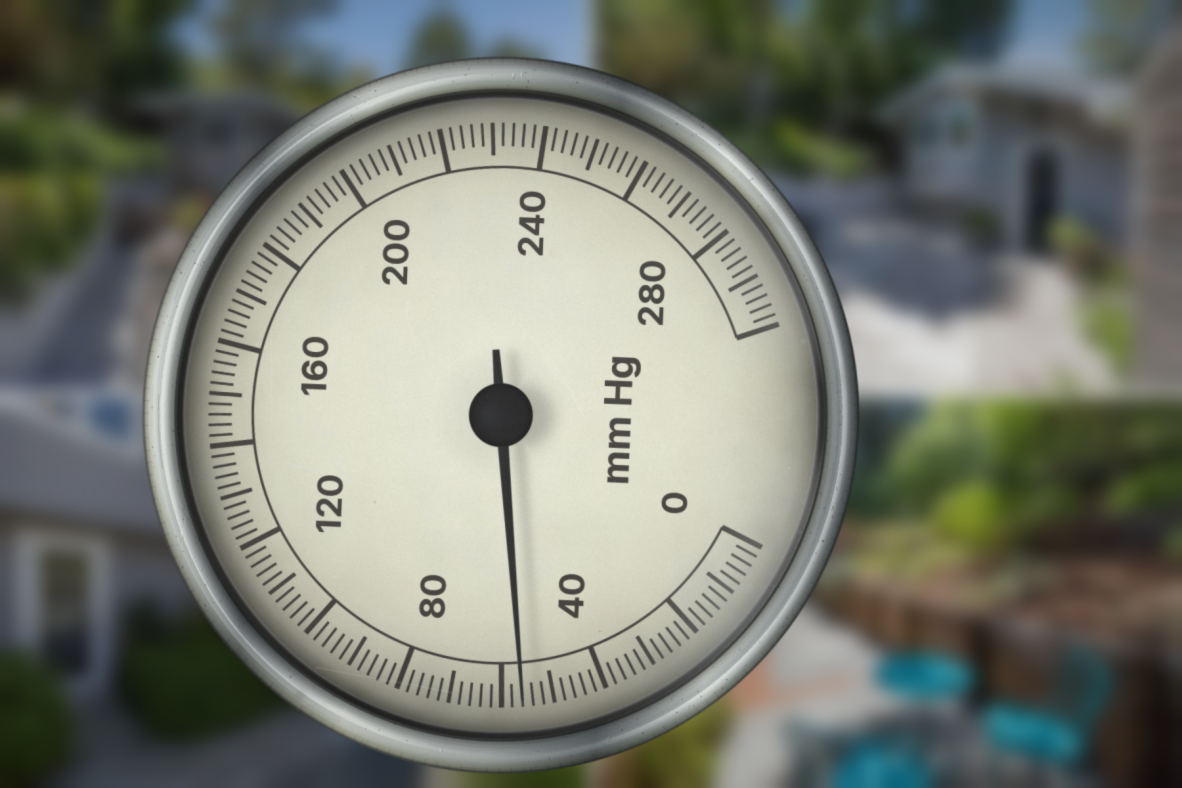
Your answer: **56** mmHg
